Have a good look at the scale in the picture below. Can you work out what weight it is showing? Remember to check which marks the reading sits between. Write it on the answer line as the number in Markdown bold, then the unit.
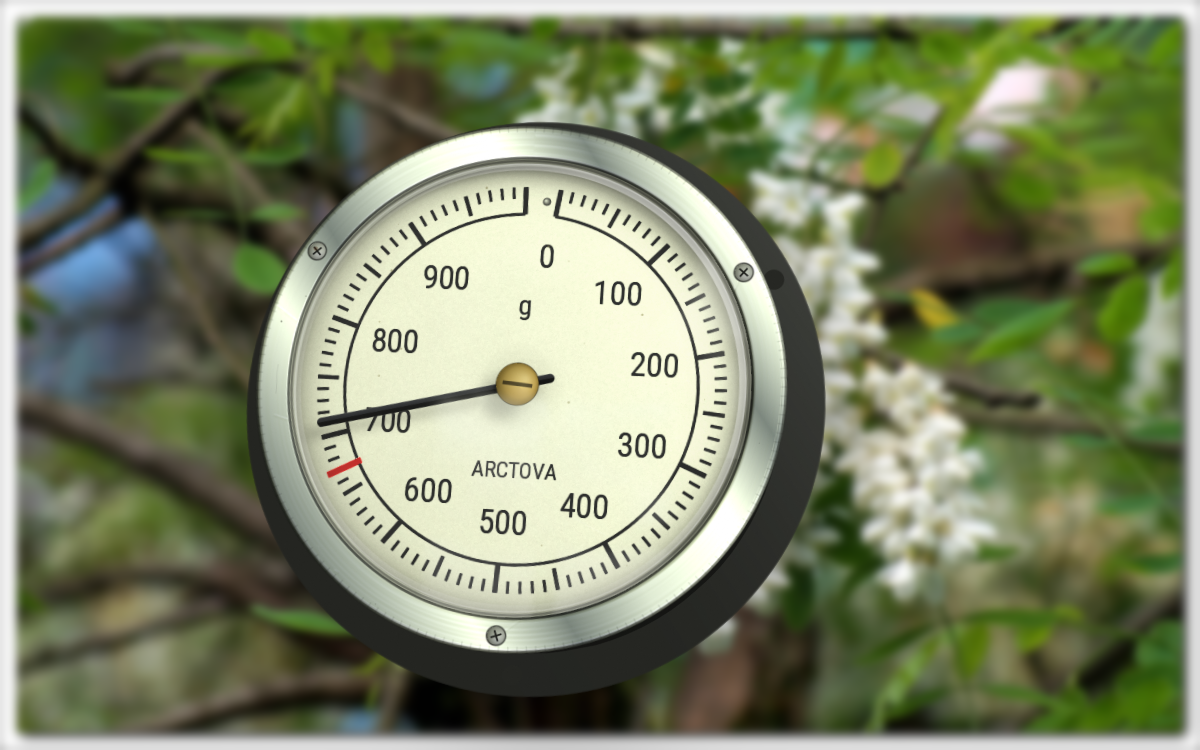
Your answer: **710** g
